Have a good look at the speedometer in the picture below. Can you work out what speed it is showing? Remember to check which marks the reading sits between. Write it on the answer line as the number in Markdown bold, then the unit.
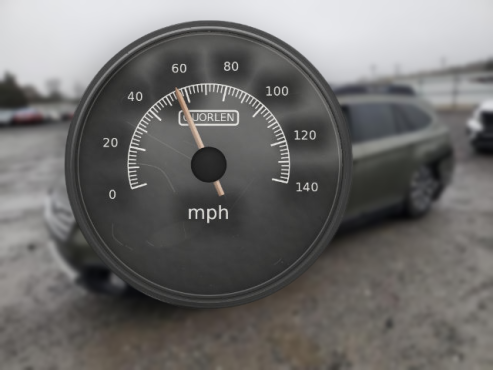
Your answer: **56** mph
